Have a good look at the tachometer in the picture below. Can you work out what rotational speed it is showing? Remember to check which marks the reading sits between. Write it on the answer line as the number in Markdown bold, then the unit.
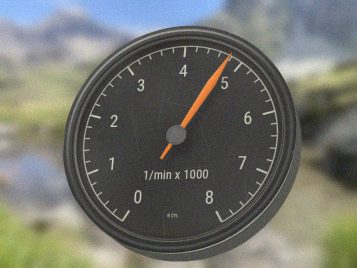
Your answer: **4800** rpm
